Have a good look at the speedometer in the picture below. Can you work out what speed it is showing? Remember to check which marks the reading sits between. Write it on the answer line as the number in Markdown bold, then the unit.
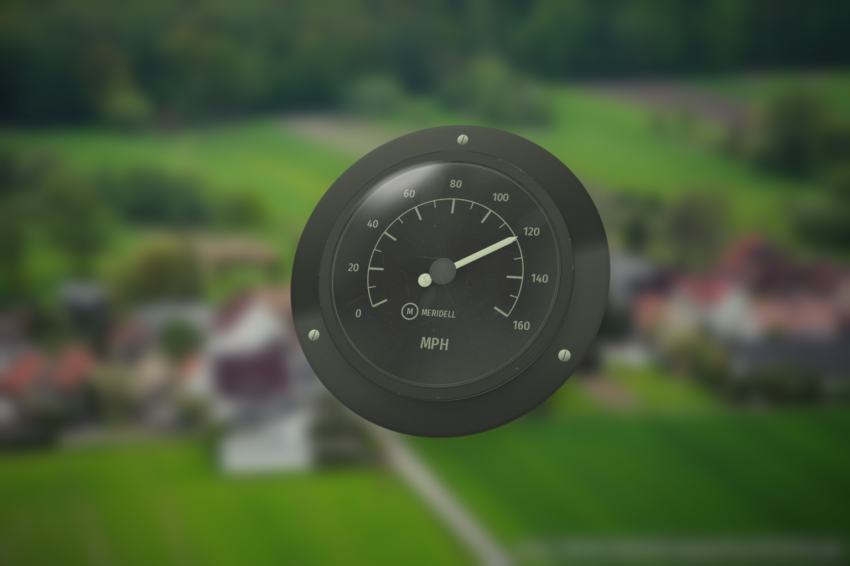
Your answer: **120** mph
